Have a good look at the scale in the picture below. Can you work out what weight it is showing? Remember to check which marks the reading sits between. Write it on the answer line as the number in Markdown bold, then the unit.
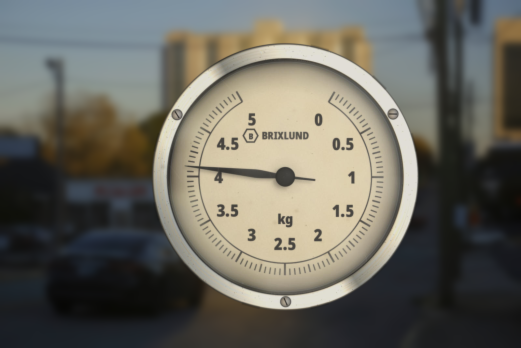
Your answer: **4.1** kg
